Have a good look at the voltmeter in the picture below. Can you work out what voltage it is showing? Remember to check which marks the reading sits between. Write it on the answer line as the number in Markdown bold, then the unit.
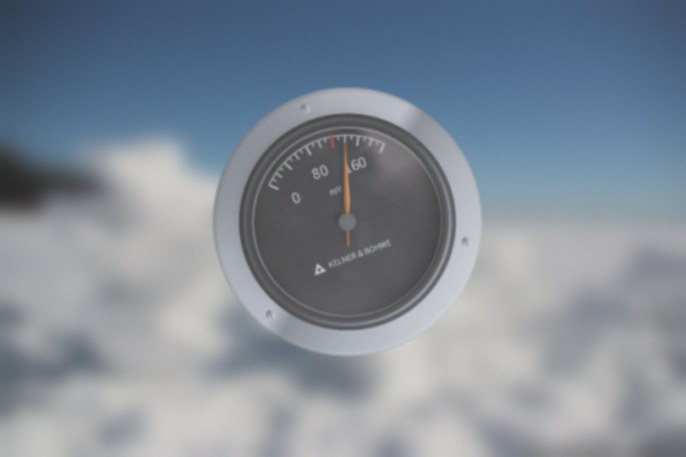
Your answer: **140** mV
